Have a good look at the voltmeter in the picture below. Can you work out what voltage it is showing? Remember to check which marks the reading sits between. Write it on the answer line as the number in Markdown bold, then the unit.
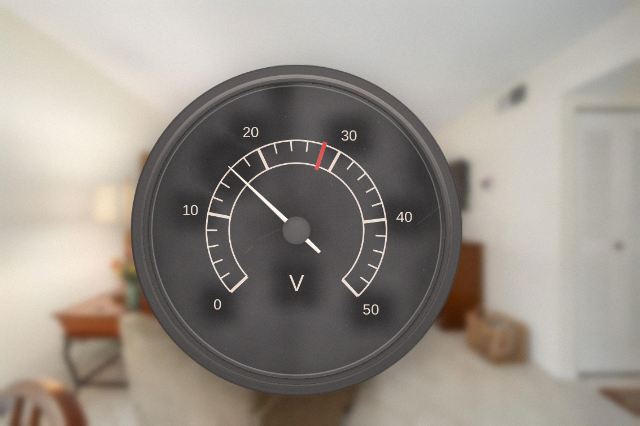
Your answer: **16** V
